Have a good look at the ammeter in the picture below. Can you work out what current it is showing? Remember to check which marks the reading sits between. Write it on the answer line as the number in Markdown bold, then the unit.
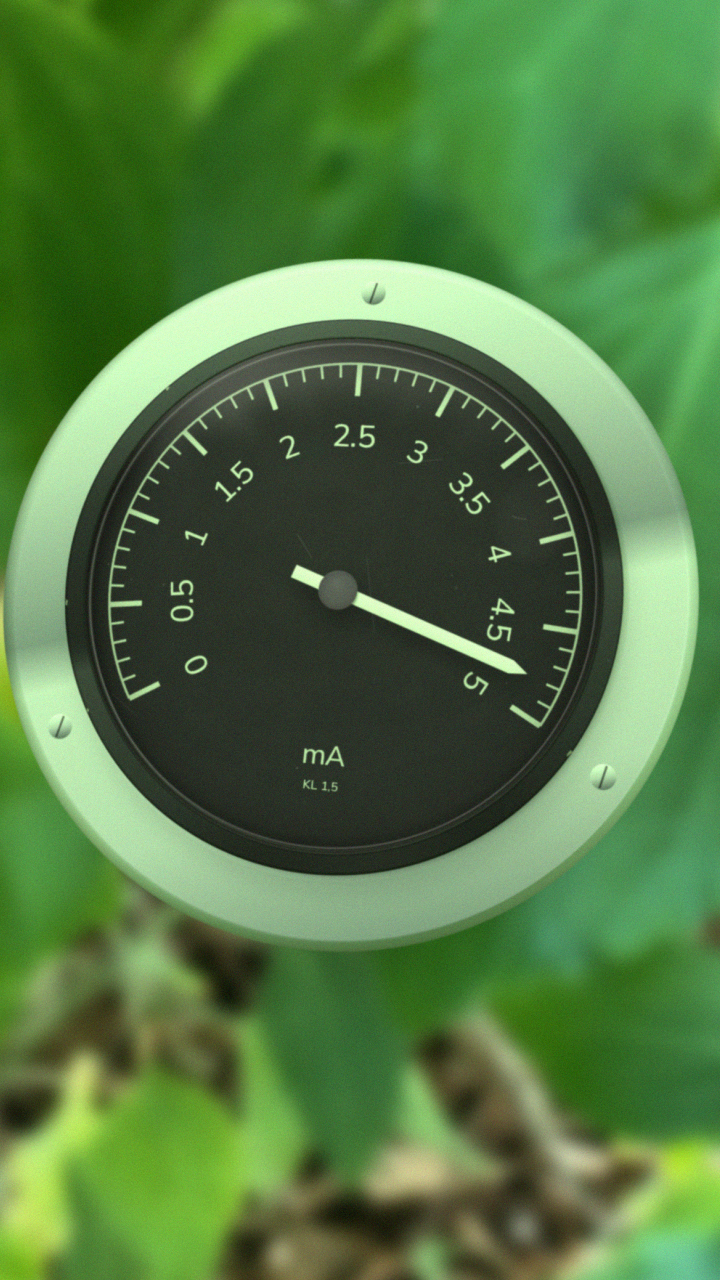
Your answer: **4.8** mA
